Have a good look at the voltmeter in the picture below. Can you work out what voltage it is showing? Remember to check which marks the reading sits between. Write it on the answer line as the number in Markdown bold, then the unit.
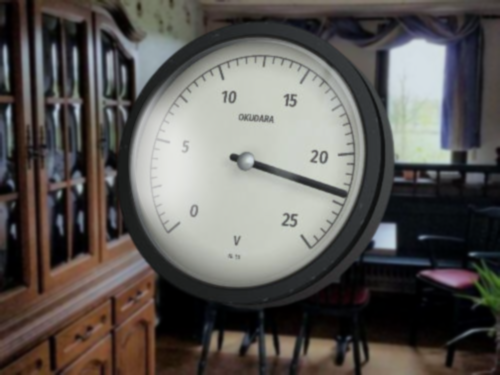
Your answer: **22** V
